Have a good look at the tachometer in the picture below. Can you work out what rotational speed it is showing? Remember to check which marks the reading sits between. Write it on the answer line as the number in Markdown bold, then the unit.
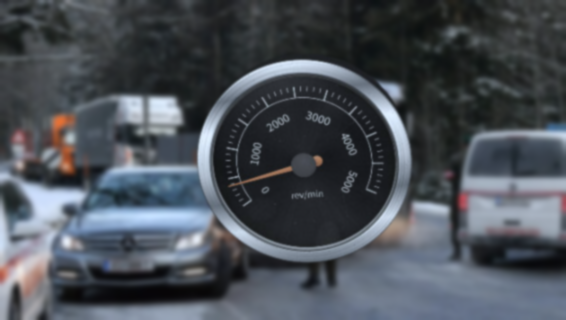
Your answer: **400** rpm
